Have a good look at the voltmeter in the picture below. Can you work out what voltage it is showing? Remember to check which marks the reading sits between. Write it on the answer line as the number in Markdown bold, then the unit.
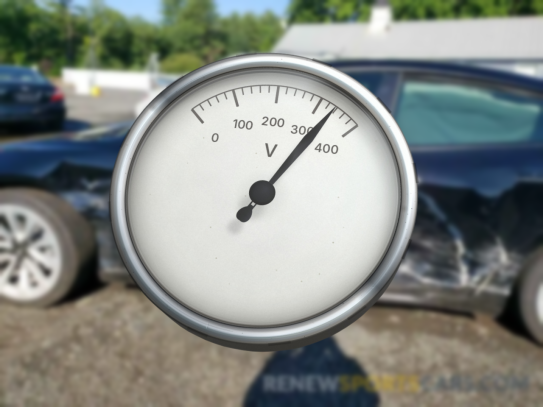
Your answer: **340** V
